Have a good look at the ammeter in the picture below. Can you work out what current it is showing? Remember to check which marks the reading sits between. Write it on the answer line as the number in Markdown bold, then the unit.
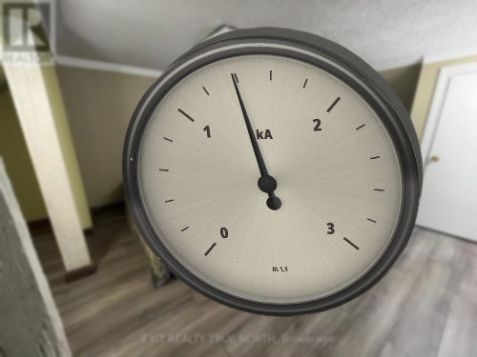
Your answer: **1.4** kA
